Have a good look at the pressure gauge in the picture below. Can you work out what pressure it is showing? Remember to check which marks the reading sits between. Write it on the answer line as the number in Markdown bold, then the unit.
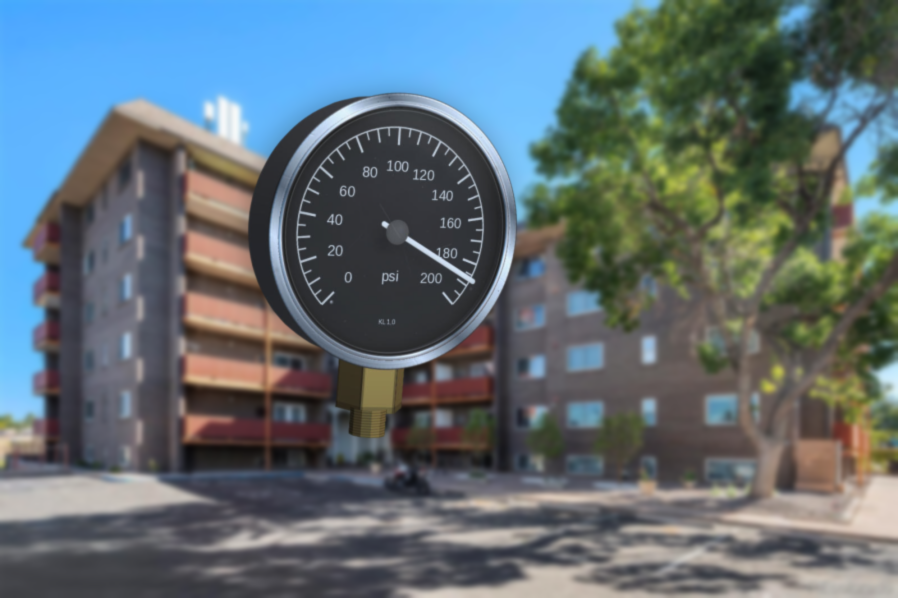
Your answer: **187.5** psi
